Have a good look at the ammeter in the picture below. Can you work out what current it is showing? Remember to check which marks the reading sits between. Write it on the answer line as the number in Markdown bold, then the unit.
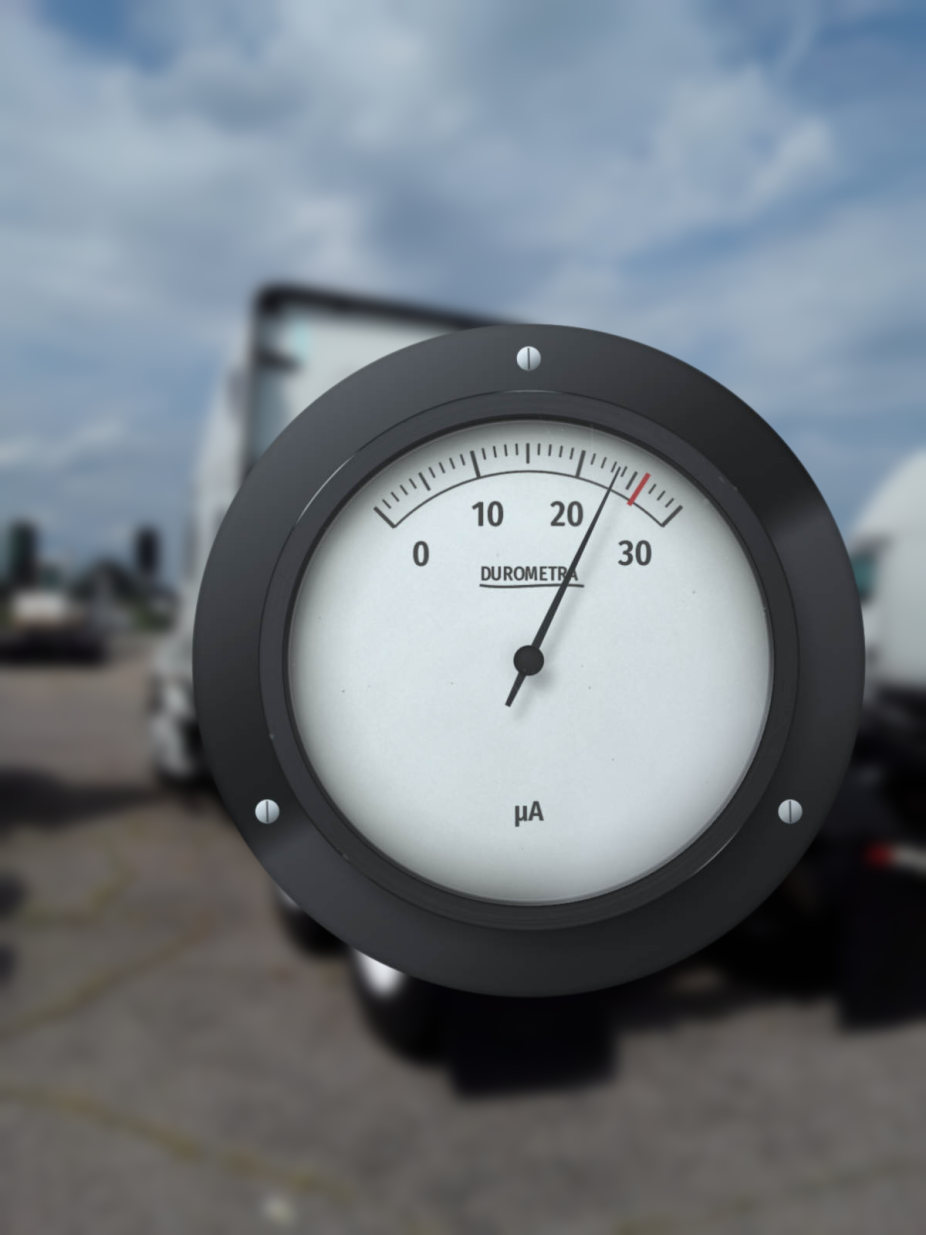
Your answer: **23.5** µA
